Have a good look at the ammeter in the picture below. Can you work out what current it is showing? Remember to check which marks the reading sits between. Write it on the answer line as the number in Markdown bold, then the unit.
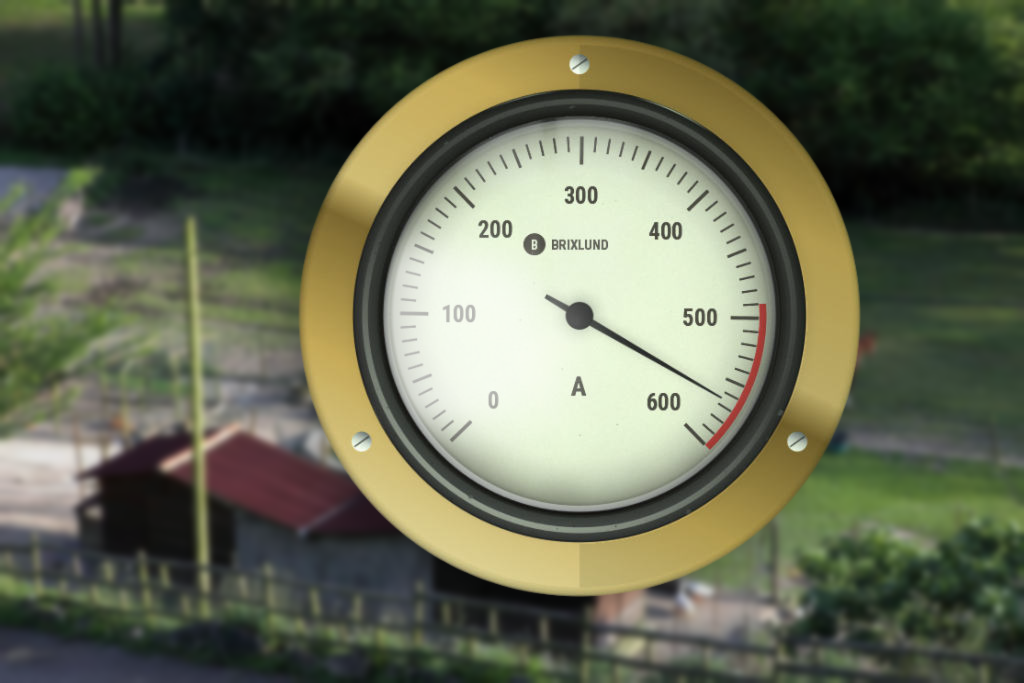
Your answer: **565** A
